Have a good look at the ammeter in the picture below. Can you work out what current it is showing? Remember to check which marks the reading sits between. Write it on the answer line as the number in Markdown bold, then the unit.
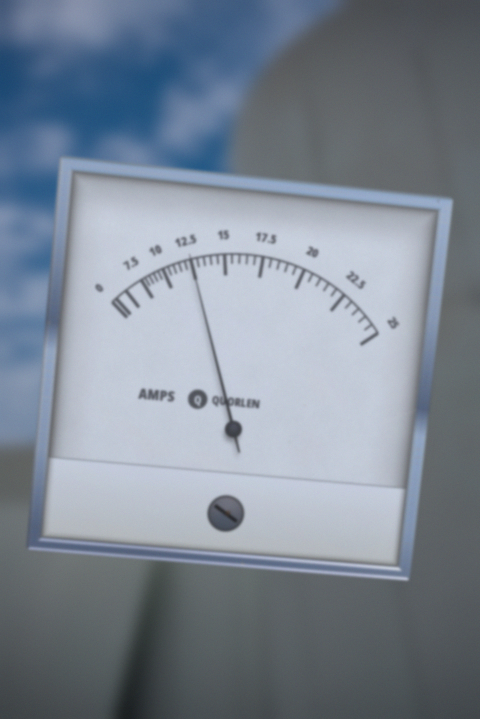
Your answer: **12.5** A
